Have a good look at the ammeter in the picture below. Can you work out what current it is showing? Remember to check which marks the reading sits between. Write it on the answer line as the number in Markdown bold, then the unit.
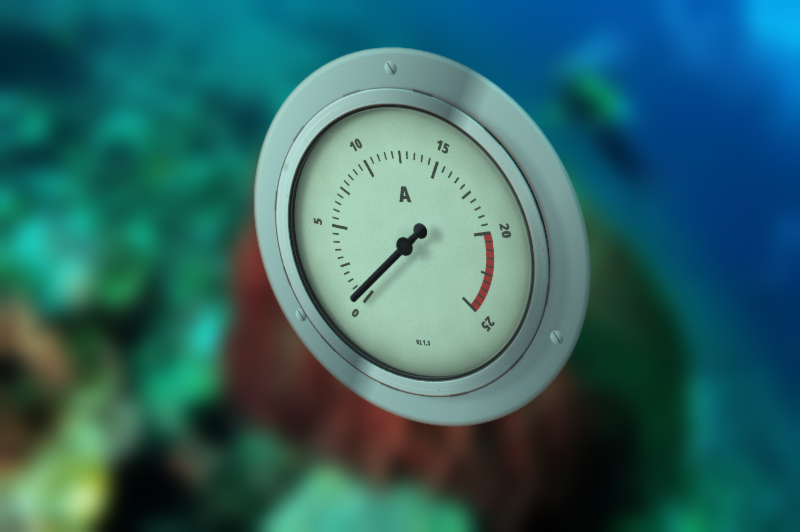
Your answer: **0.5** A
